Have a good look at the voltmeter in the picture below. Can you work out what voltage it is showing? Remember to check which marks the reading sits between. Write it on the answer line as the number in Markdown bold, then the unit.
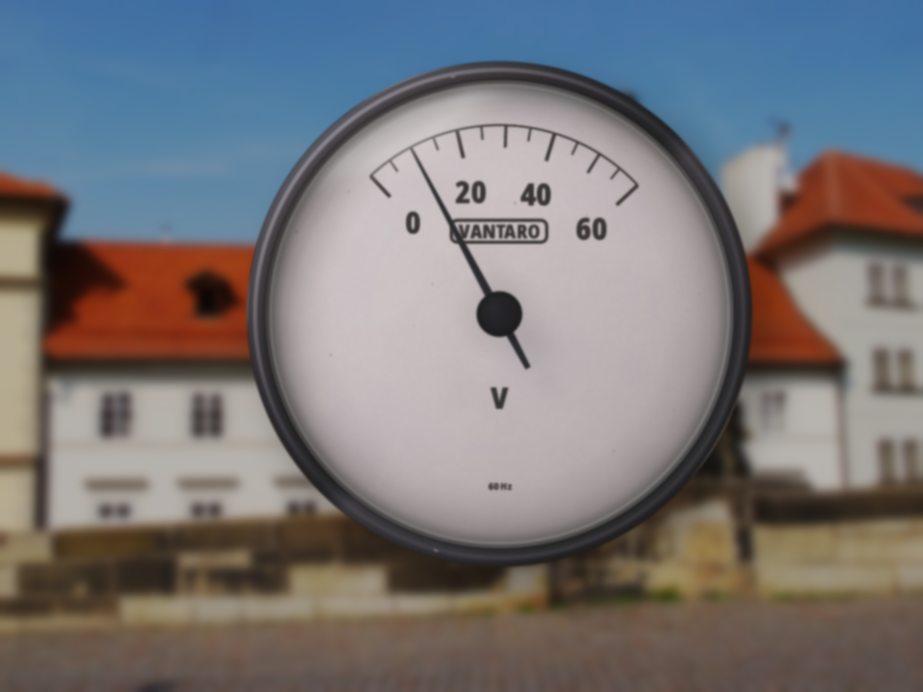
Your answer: **10** V
